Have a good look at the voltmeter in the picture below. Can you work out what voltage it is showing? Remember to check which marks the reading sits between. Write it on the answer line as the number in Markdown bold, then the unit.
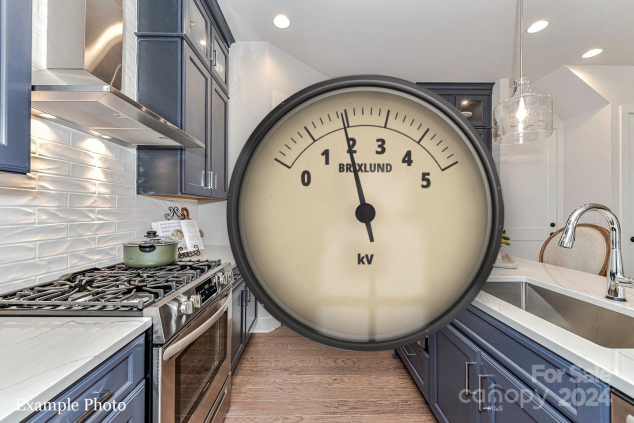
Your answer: **1.9** kV
